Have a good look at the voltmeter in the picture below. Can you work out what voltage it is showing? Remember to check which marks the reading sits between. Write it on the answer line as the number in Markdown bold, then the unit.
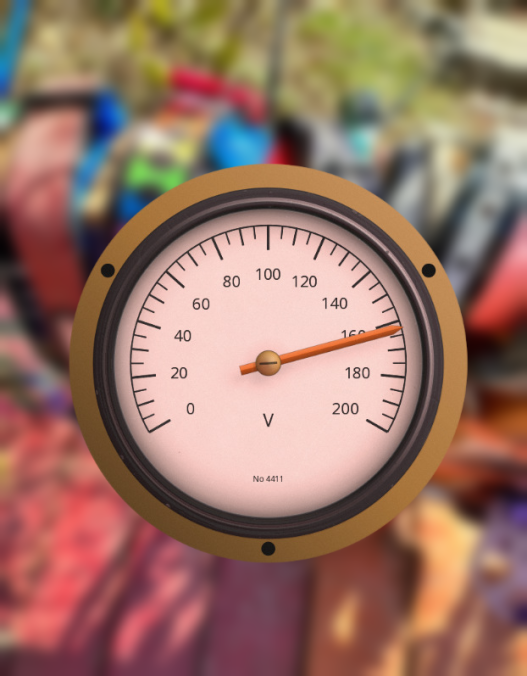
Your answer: **162.5** V
